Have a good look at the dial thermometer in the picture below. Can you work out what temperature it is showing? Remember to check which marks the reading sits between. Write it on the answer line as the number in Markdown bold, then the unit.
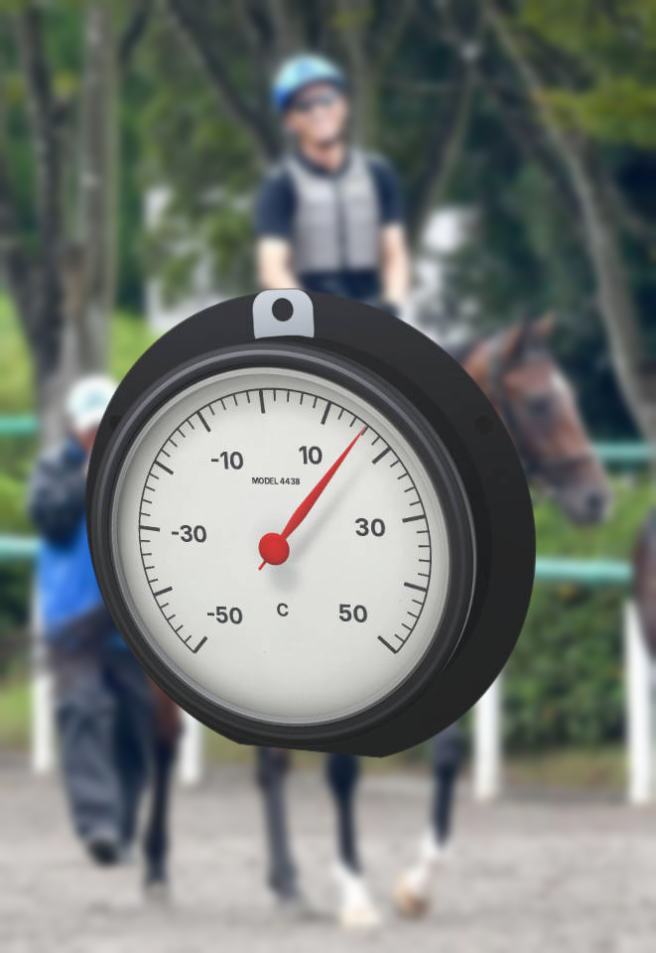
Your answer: **16** °C
